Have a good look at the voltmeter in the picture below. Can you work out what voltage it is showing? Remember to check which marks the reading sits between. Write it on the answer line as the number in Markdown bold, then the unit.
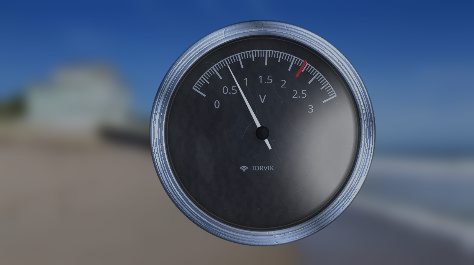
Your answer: **0.75** V
